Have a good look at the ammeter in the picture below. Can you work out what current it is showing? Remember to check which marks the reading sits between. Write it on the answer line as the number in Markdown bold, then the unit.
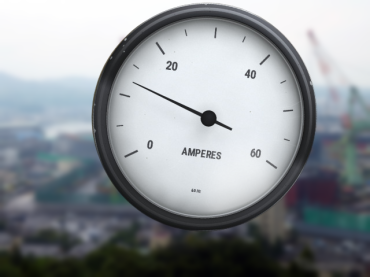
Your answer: **12.5** A
